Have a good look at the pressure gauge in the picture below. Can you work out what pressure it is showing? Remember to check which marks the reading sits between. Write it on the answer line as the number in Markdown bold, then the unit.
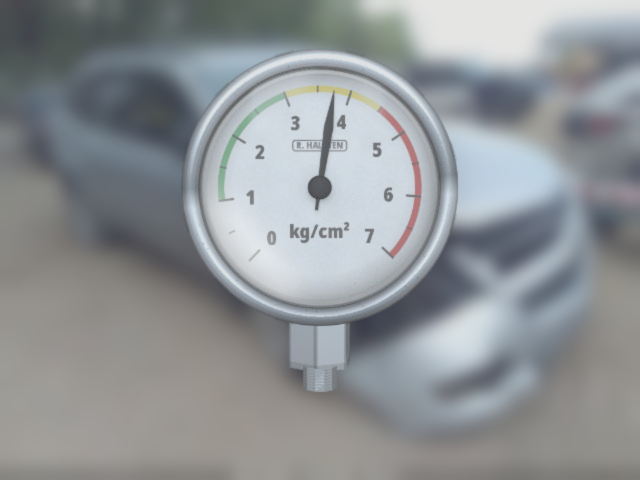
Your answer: **3.75** kg/cm²
